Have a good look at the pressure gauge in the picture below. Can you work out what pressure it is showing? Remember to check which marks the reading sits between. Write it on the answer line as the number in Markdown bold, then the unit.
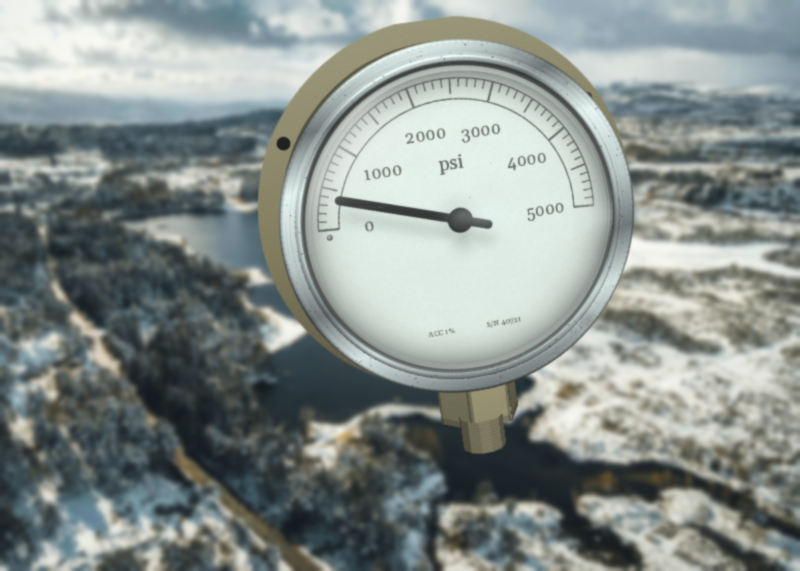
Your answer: **400** psi
